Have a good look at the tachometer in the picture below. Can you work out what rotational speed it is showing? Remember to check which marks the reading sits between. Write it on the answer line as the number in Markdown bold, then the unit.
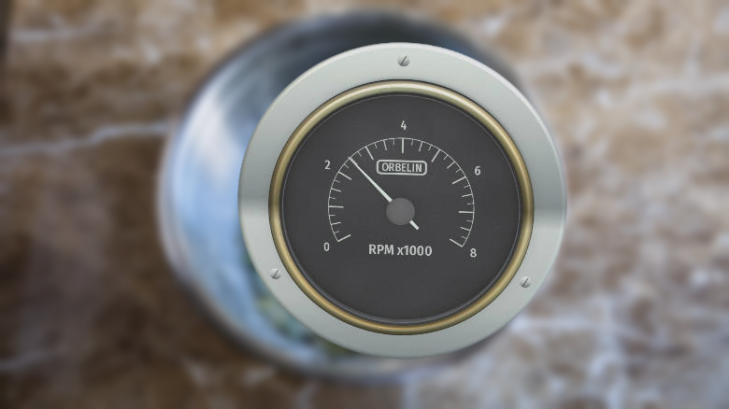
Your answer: **2500** rpm
